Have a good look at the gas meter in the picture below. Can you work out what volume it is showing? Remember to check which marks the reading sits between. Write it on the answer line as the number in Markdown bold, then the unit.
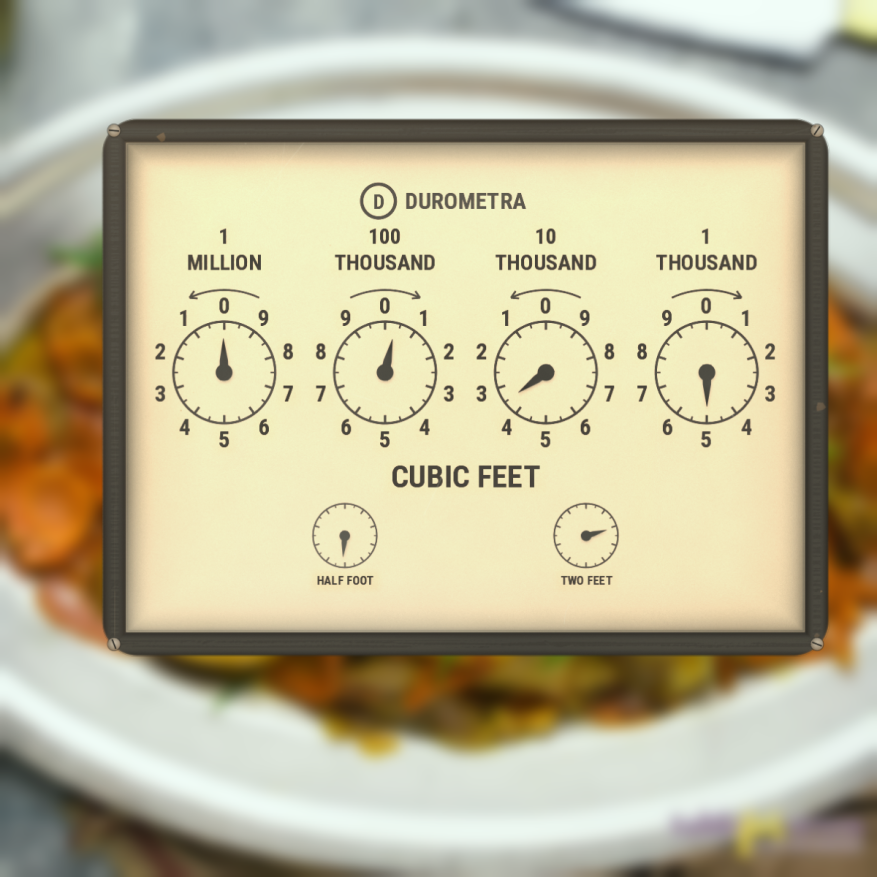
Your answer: **3500** ft³
